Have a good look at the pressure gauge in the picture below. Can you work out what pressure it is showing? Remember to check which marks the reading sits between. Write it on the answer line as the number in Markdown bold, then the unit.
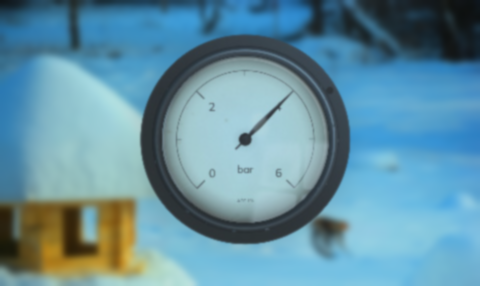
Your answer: **4** bar
